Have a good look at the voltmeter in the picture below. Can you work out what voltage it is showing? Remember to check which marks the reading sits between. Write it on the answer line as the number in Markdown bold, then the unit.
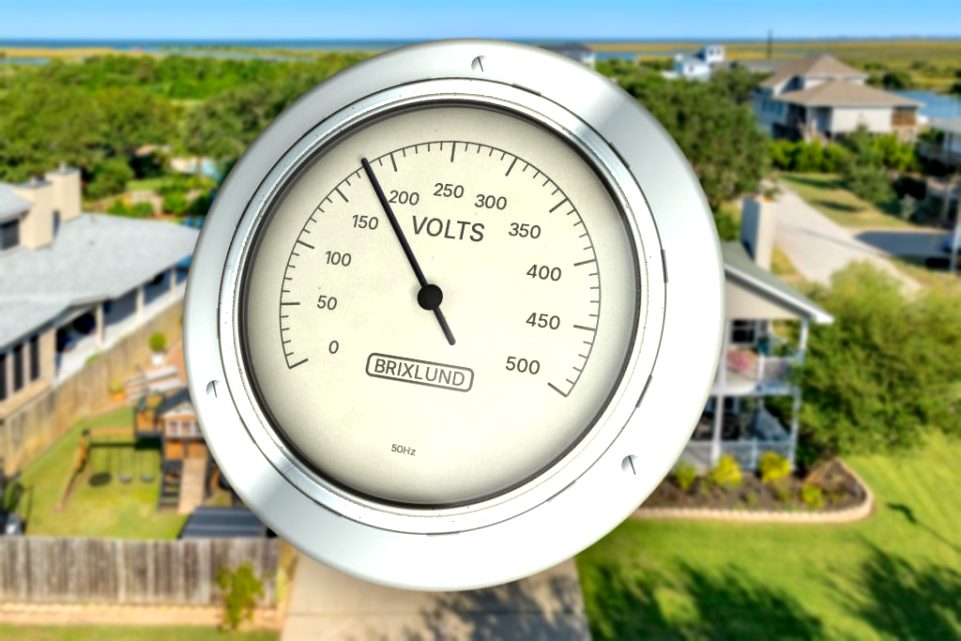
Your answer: **180** V
